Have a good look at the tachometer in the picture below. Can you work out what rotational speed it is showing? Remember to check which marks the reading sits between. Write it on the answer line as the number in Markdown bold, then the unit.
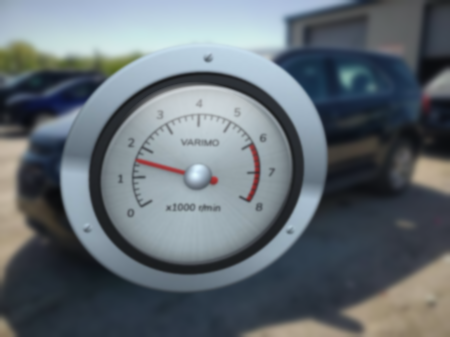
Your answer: **1600** rpm
